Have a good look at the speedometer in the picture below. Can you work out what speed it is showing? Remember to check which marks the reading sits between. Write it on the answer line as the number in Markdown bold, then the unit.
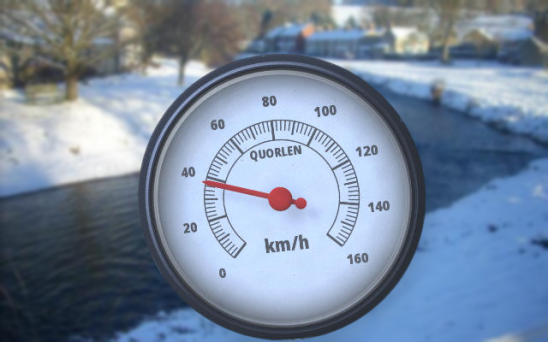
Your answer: **38** km/h
